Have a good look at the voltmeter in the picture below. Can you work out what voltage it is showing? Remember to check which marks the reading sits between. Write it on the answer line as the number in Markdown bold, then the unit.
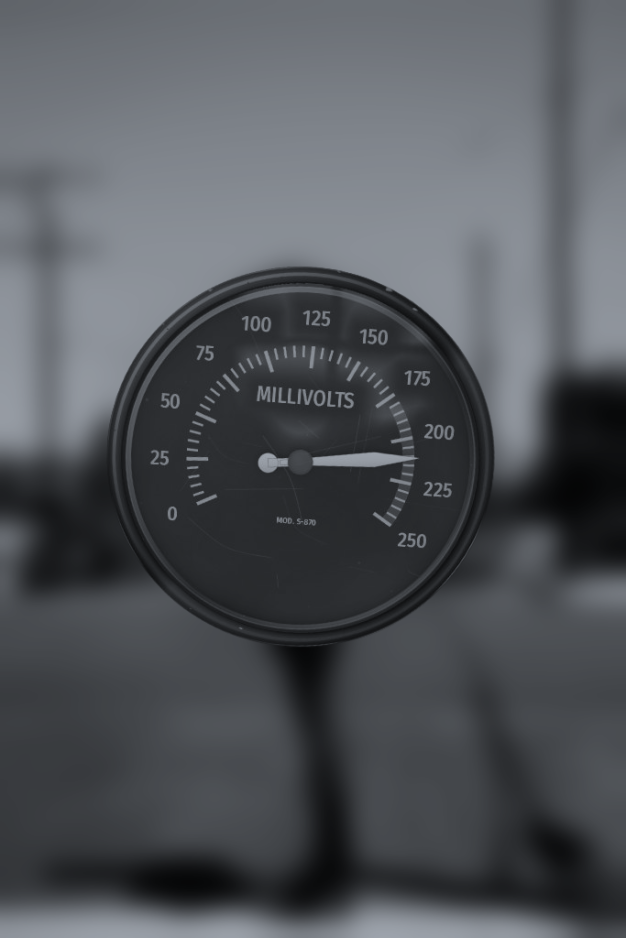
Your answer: **210** mV
